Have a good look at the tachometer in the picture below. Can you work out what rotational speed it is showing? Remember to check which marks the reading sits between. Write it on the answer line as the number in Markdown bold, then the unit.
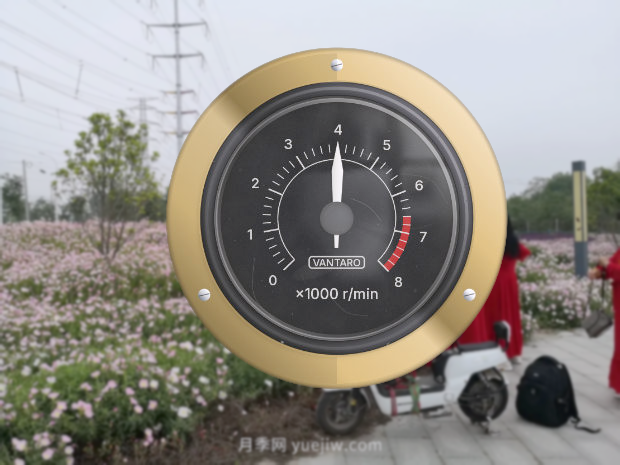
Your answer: **4000** rpm
